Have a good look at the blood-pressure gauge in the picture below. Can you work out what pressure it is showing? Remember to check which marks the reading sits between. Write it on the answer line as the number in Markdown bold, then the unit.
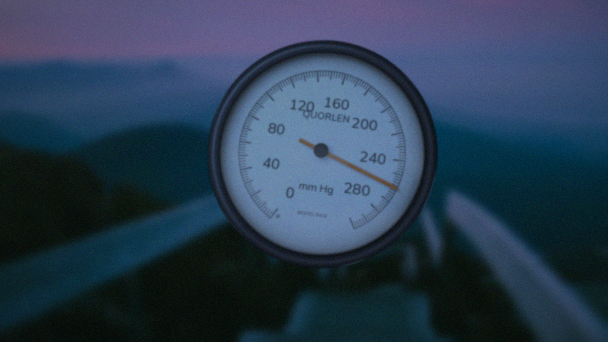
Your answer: **260** mmHg
